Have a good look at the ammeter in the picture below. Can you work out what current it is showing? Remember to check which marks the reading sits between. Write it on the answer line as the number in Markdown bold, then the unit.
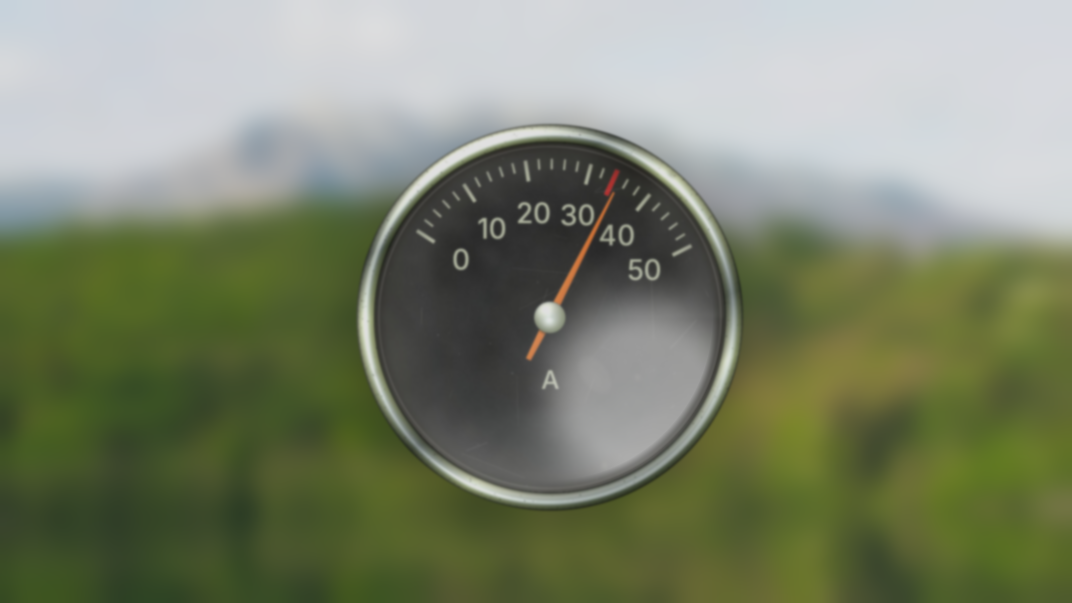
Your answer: **35** A
